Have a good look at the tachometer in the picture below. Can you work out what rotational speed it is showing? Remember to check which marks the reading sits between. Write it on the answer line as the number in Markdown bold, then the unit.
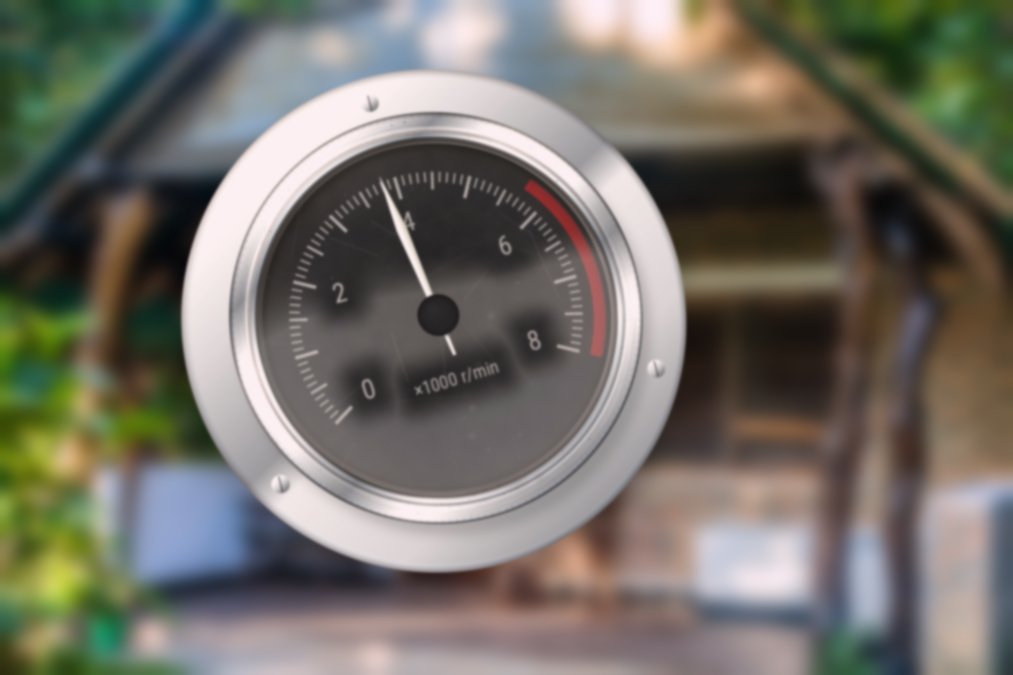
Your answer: **3800** rpm
